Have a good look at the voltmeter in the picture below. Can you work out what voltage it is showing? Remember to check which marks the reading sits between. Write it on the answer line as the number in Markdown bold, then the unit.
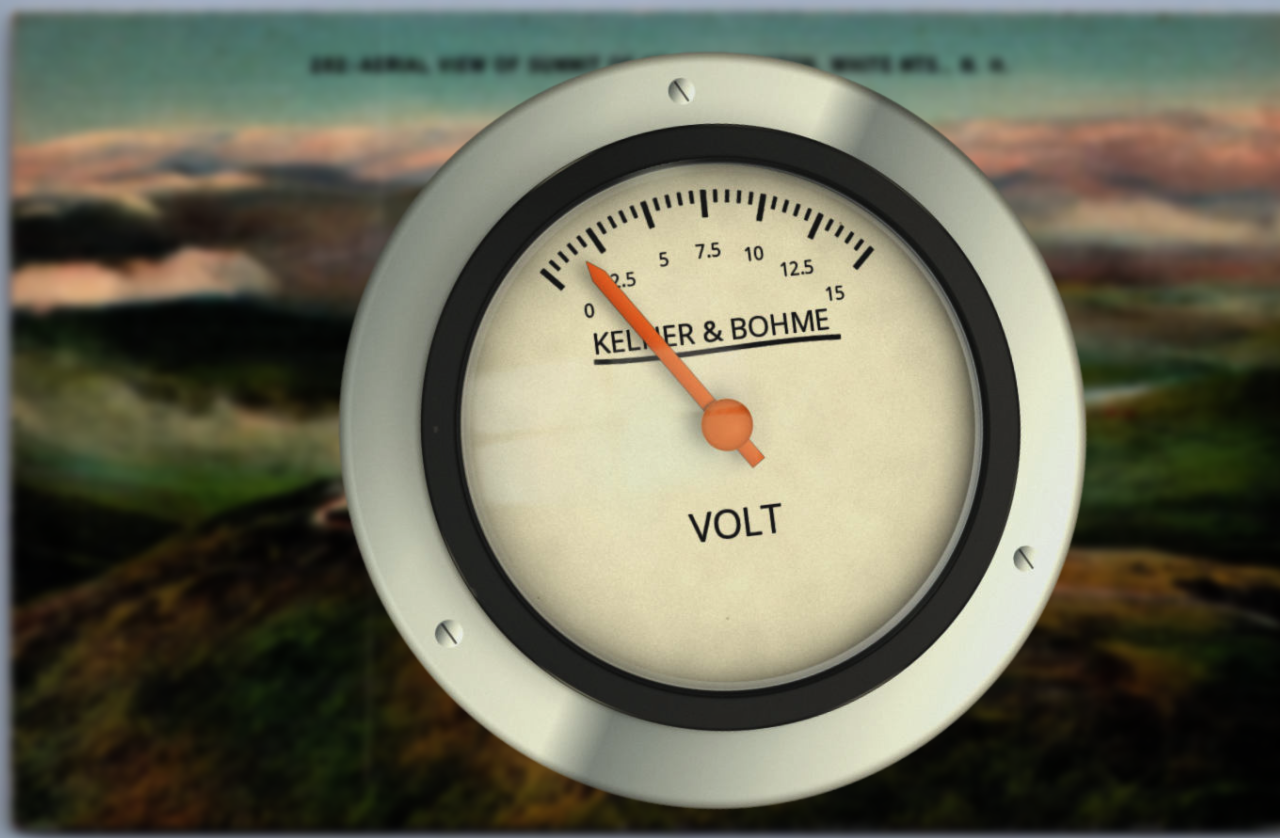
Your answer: **1.5** V
